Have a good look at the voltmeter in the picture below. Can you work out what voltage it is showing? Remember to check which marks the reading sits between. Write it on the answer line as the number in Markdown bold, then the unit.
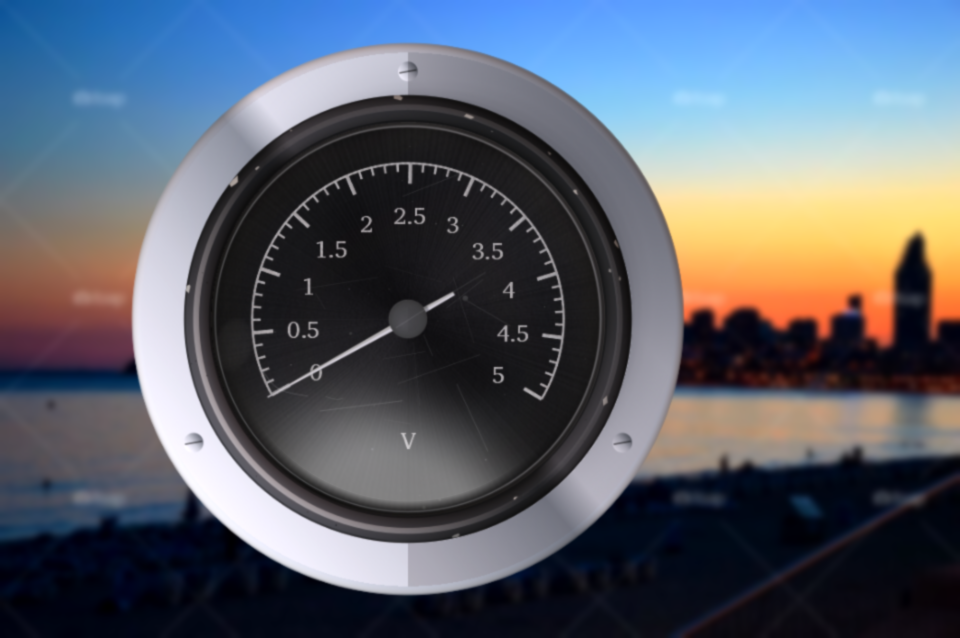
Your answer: **0** V
